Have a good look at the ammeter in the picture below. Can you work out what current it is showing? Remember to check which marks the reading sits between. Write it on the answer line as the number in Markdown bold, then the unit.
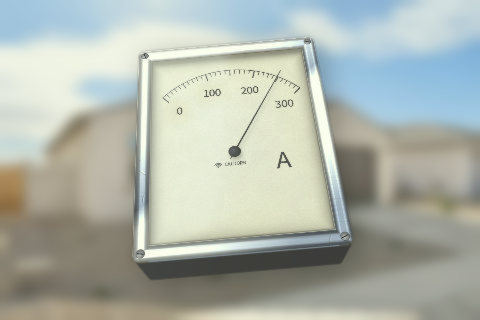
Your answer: **250** A
